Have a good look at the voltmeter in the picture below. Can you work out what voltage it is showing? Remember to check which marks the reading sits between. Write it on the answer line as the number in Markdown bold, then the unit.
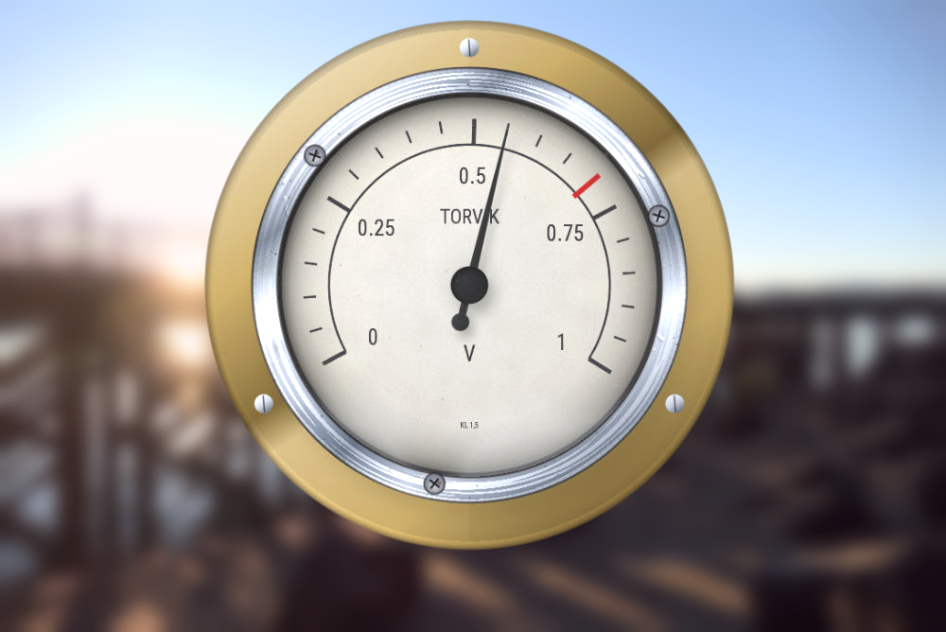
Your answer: **0.55** V
